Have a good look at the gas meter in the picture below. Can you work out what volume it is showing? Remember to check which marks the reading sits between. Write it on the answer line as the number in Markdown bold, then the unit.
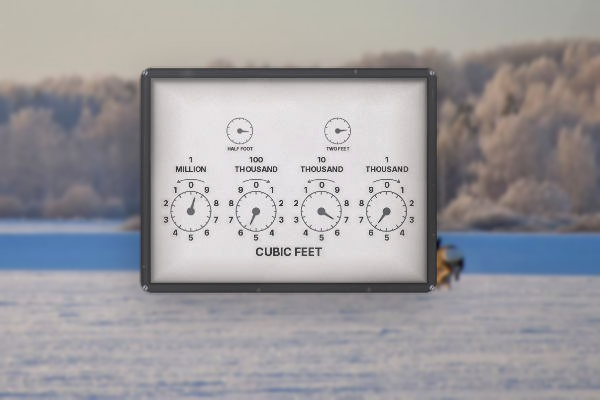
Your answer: **956600** ft³
